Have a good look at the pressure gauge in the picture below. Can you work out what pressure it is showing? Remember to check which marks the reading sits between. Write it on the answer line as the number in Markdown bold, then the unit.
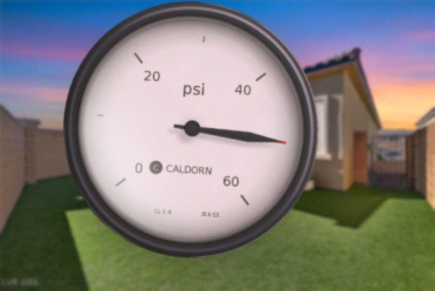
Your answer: **50** psi
